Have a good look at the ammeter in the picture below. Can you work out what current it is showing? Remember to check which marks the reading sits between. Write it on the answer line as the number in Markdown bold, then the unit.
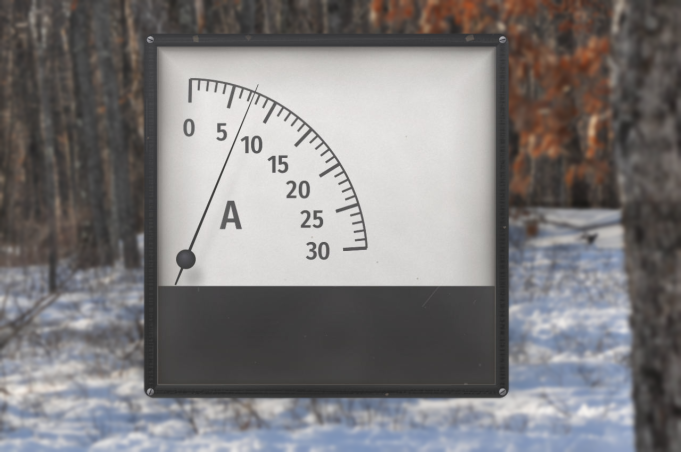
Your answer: **7.5** A
